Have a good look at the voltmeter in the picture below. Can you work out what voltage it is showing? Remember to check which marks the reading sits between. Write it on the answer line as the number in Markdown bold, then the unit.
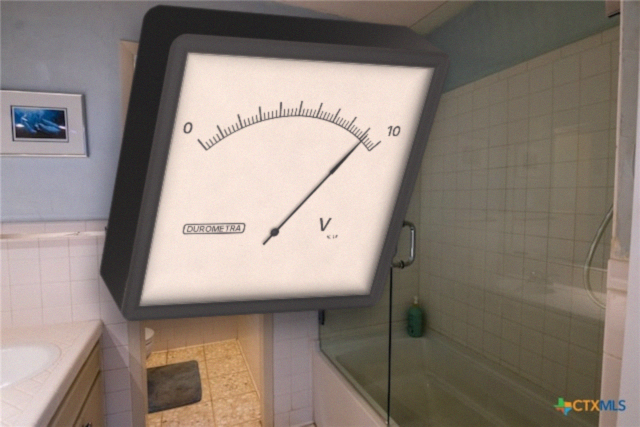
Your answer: **9** V
